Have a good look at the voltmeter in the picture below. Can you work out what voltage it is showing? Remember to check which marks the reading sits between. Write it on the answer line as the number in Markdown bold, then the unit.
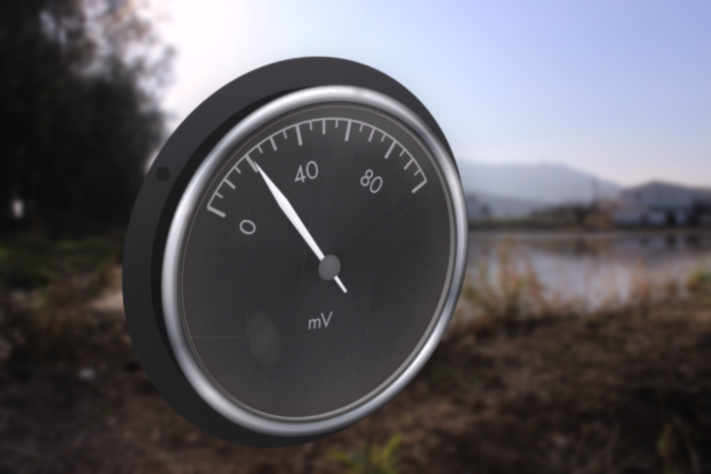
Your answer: **20** mV
